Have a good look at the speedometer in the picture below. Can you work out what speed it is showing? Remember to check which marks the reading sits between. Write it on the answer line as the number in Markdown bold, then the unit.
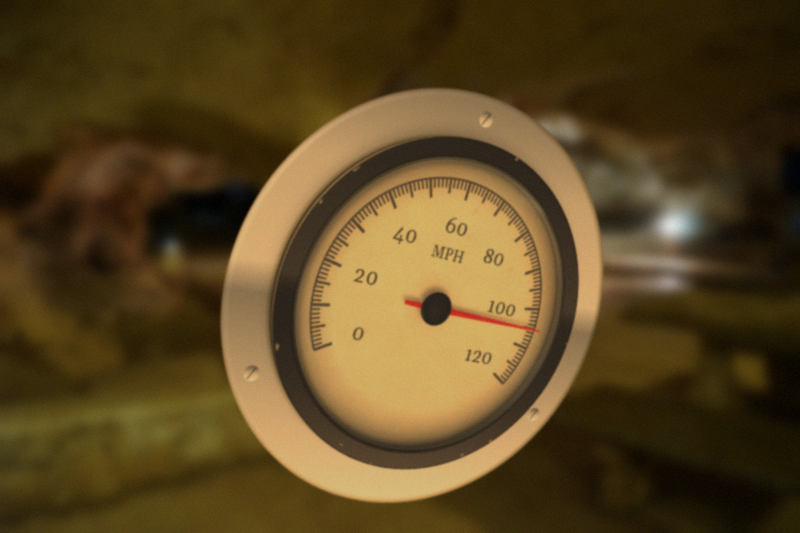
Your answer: **105** mph
